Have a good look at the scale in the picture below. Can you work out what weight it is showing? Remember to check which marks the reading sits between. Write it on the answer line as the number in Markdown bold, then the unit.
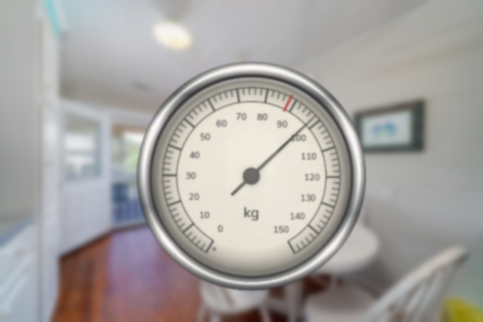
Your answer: **98** kg
